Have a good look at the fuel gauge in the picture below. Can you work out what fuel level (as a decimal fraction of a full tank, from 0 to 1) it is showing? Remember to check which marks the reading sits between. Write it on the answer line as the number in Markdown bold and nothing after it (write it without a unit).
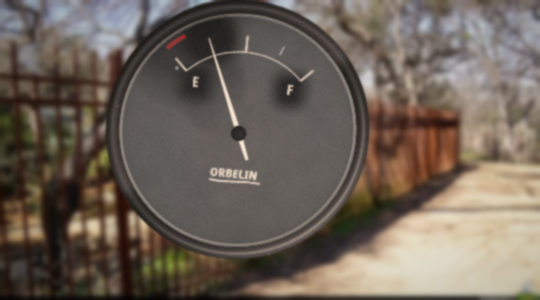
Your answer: **0.25**
